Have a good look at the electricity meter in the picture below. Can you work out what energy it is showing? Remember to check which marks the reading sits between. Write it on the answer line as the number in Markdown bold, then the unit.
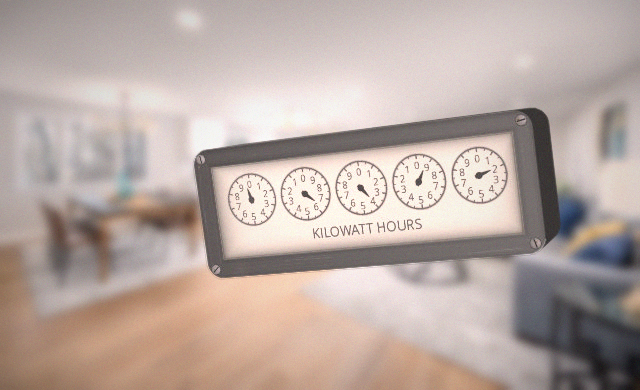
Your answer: **96392** kWh
